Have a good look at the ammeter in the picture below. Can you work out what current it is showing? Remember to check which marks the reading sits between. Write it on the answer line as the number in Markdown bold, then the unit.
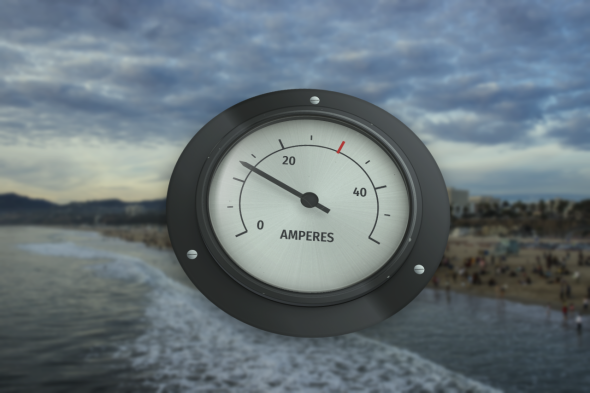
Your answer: **12.5** A
